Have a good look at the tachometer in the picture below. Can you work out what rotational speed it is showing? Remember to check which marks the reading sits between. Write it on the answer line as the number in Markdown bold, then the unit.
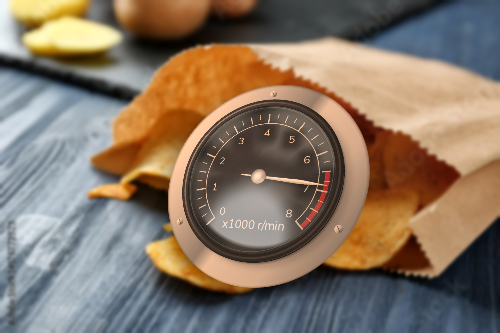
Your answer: **6875** rpm
